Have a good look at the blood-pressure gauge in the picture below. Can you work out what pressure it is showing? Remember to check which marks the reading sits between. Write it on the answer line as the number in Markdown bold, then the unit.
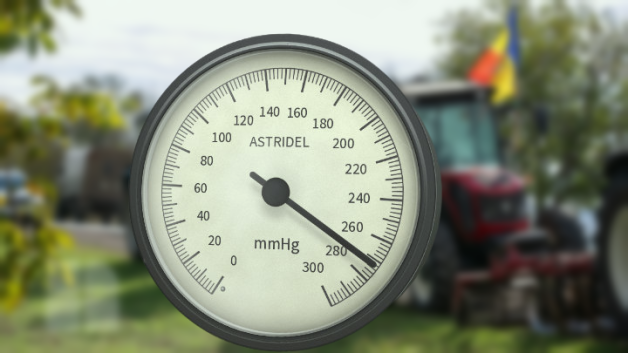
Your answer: **272** mmHg
